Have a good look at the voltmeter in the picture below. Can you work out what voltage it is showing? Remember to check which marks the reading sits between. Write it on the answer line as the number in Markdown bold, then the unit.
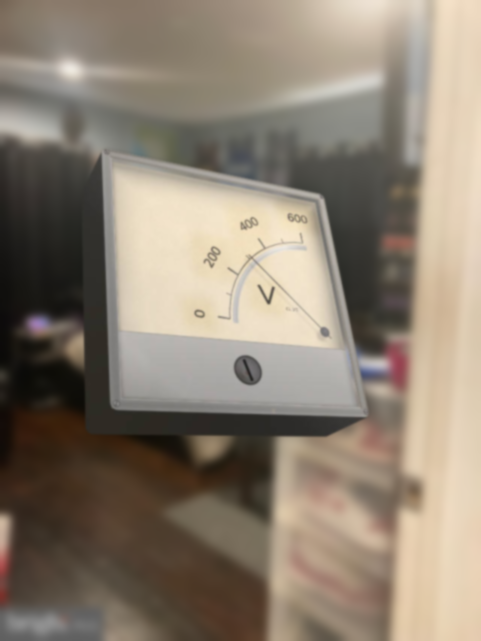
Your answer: **300** V
